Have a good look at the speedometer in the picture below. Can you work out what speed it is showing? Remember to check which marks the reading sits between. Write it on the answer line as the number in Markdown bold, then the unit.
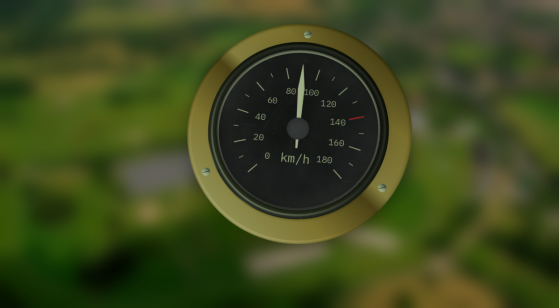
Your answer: **90** km/h
